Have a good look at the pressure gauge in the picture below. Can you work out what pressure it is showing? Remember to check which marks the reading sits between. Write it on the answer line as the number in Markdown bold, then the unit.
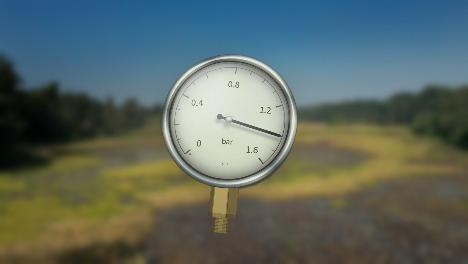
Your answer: **1.4** bar
